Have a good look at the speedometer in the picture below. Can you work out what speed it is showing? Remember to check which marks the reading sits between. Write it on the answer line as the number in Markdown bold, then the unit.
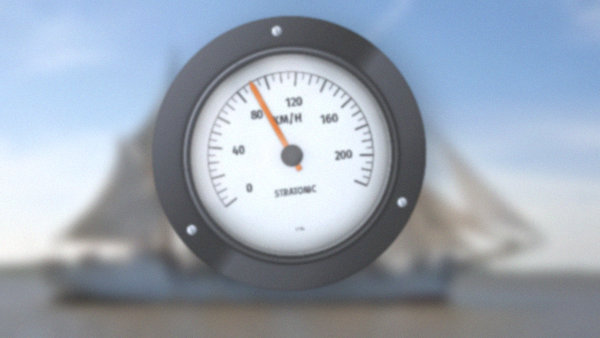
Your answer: **90** km/h
